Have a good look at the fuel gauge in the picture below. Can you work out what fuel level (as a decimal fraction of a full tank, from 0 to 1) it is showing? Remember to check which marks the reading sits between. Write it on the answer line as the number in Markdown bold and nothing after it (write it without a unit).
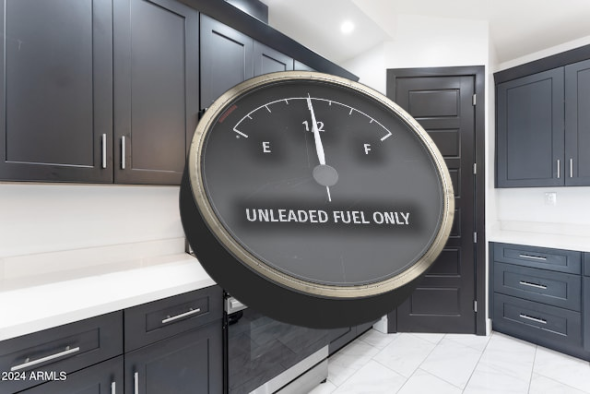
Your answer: **0.5**
